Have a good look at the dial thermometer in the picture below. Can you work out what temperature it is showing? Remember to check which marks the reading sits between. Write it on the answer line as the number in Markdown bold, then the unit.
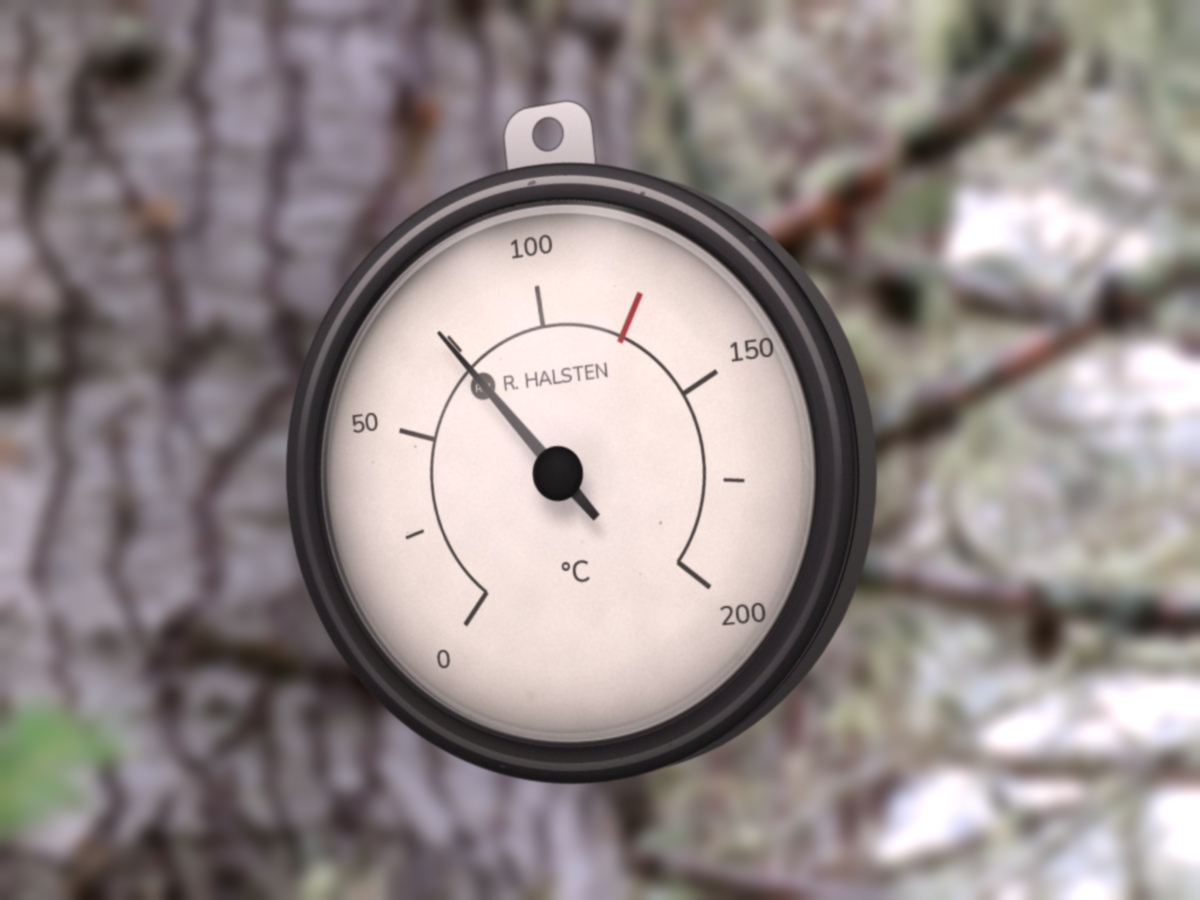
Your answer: **75** °C
